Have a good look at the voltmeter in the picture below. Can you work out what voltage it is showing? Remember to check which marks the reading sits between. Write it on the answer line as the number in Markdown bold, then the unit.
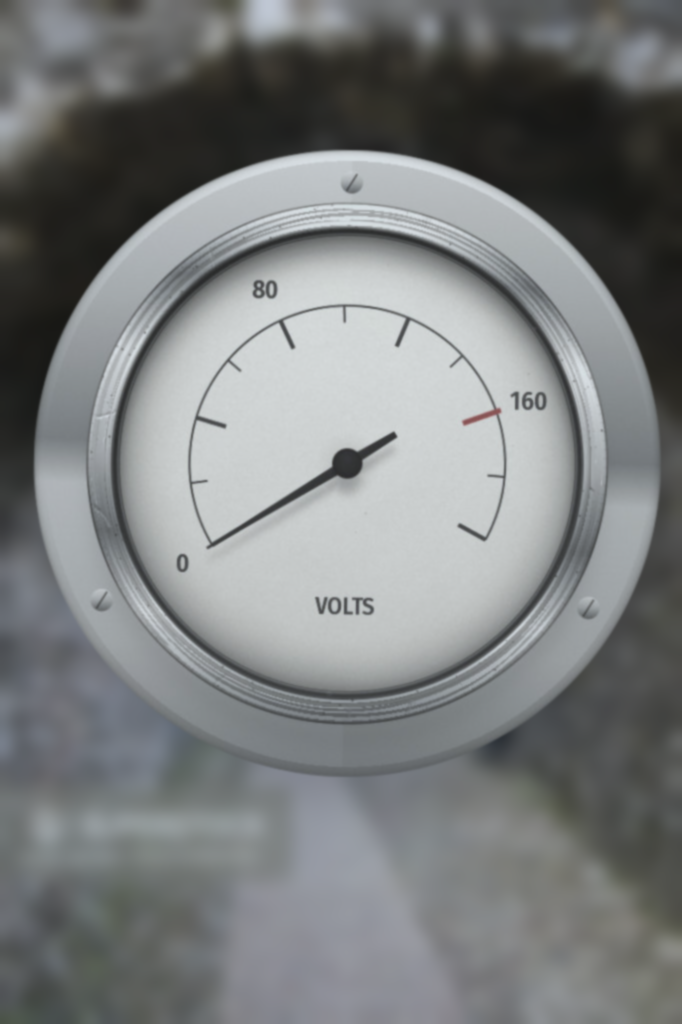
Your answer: **0** V
